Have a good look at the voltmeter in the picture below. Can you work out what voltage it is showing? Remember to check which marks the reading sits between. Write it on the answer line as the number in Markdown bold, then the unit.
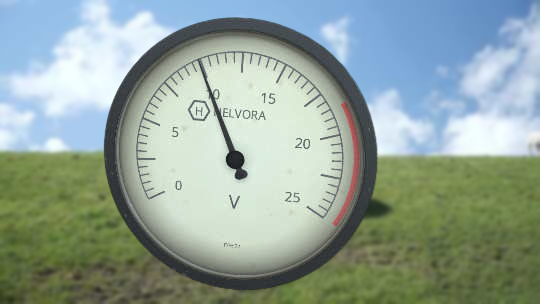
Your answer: **10** V
